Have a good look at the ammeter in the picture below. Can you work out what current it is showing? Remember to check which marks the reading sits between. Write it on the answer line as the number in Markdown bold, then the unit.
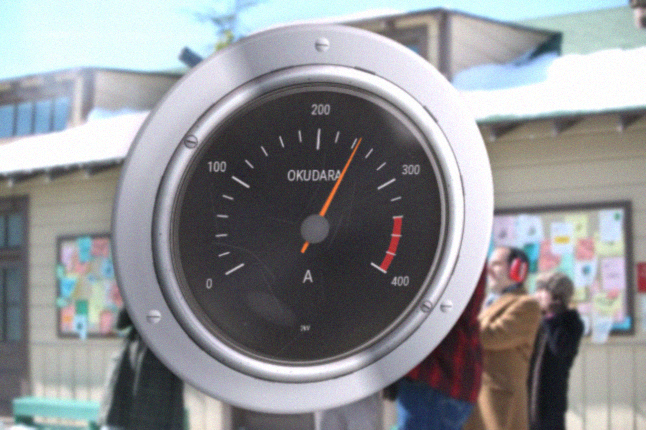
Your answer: **240** A
